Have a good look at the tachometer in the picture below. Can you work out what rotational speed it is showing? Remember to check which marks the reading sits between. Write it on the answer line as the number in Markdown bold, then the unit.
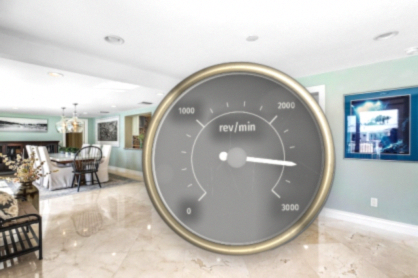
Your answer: **2600** rpm
